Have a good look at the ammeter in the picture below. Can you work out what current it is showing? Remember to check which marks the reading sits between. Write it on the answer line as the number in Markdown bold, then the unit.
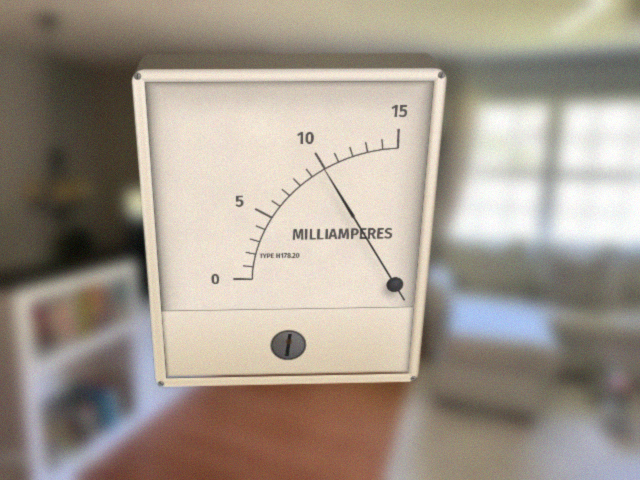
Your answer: **10** mA
